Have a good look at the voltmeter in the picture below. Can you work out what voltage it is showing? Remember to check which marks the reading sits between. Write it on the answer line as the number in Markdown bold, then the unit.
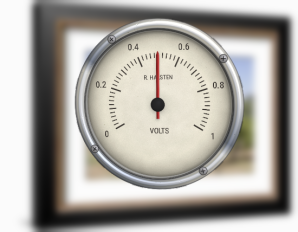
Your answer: **0.5** V
